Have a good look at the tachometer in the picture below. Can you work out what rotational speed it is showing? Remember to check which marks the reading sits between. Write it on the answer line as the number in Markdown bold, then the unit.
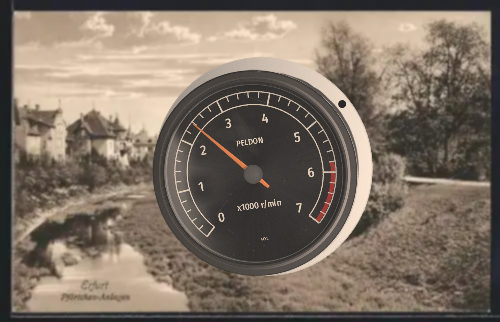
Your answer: **2400** rpm
